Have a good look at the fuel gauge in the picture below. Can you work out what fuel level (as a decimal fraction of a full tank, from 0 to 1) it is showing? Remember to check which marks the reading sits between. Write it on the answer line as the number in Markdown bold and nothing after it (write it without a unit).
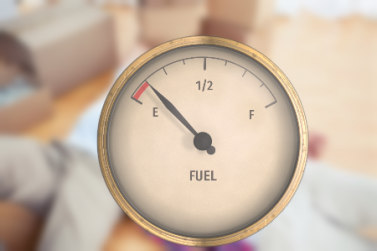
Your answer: **0.125**
